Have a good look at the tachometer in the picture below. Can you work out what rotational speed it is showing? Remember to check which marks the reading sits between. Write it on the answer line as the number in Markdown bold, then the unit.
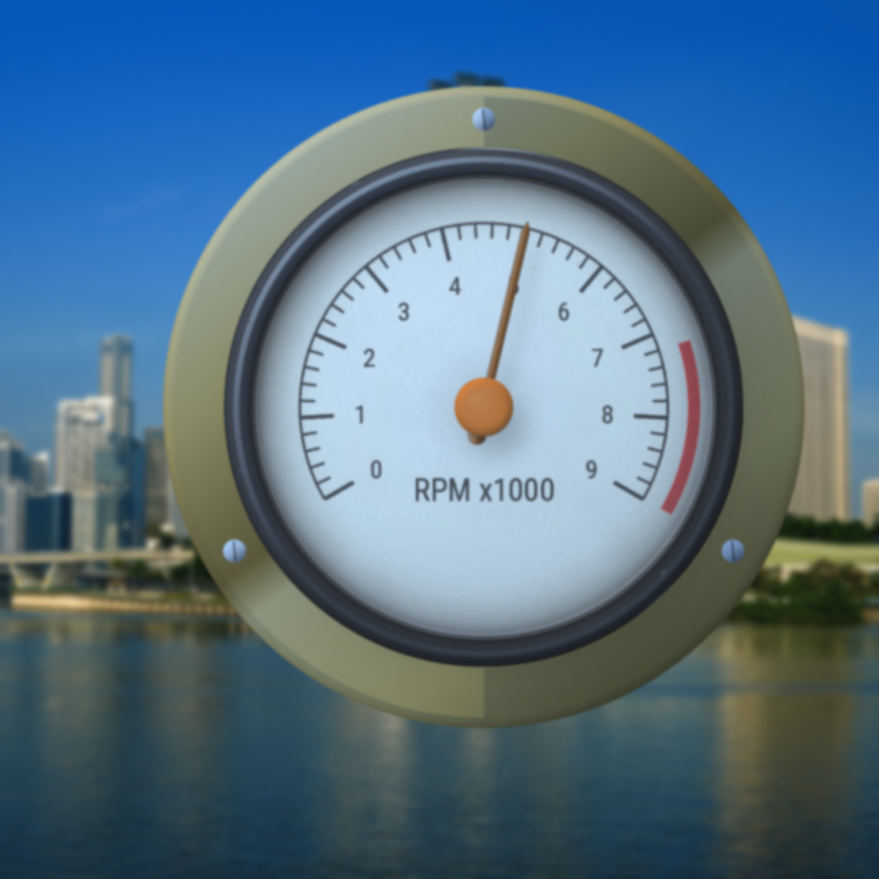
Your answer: **5000** rpm
